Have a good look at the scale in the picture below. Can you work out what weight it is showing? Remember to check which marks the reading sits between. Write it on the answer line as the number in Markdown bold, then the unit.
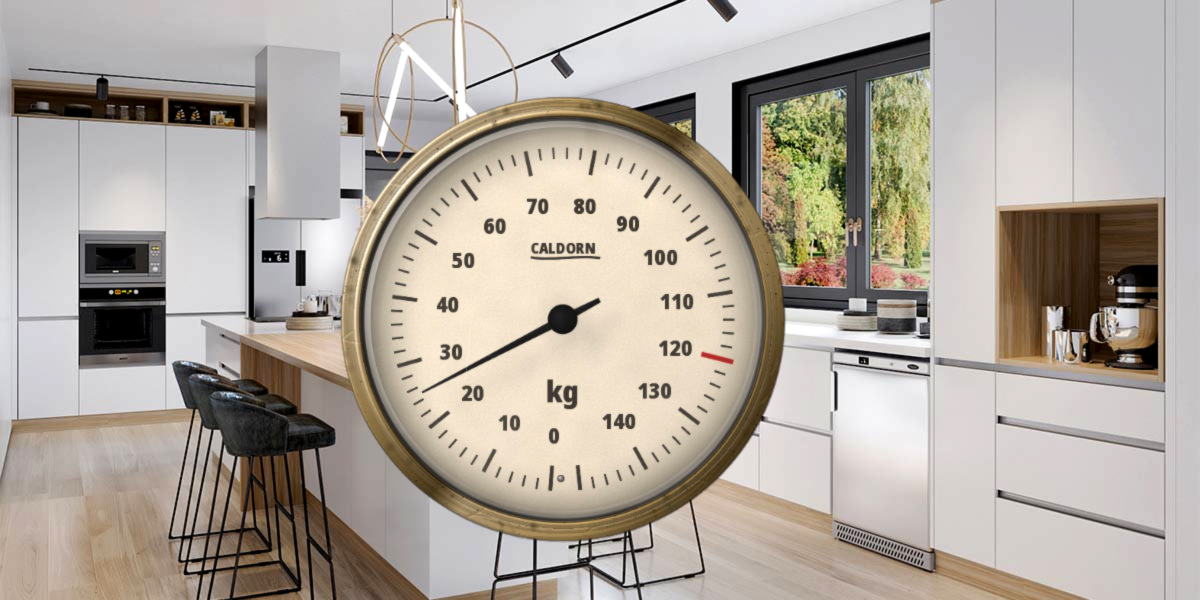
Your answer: **25** kg
